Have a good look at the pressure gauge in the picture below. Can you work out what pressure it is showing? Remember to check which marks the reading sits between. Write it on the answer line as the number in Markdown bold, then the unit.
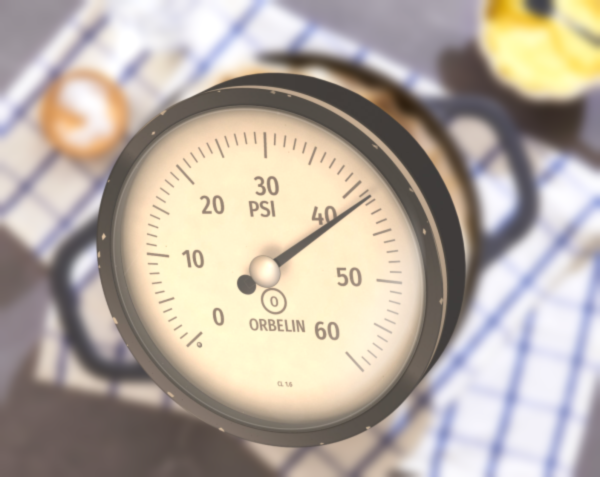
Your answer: **41.5** psi
